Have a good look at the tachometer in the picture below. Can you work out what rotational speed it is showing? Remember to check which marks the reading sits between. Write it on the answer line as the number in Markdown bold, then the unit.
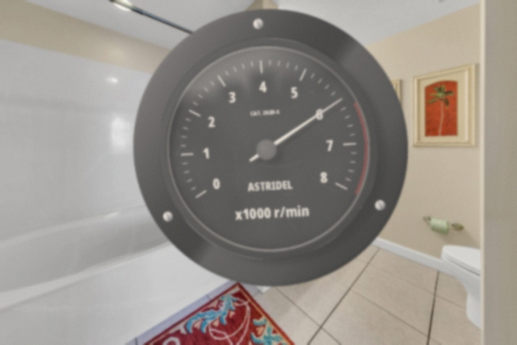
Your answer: **6000** rpm
